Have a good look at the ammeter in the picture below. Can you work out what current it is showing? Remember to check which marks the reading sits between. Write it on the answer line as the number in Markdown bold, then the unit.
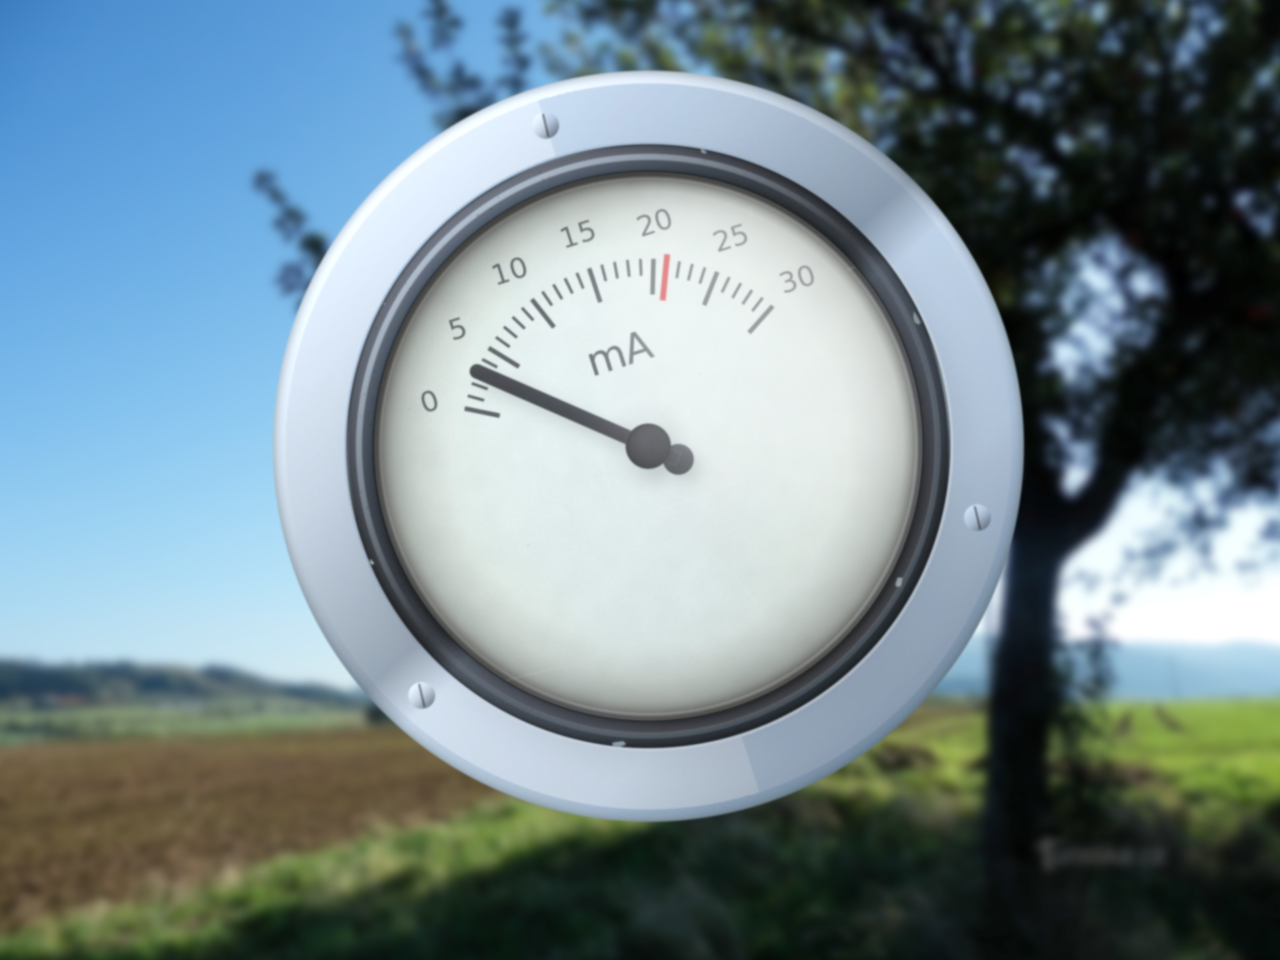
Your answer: **3** mA
